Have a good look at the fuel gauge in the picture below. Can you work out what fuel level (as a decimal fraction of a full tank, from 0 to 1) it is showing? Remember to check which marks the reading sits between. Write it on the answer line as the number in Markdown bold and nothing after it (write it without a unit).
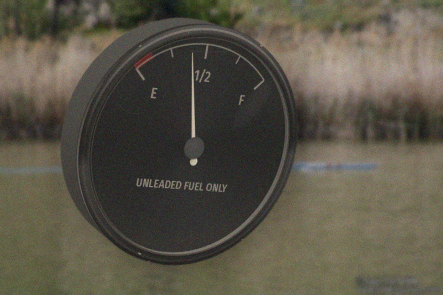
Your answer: **0.375**
